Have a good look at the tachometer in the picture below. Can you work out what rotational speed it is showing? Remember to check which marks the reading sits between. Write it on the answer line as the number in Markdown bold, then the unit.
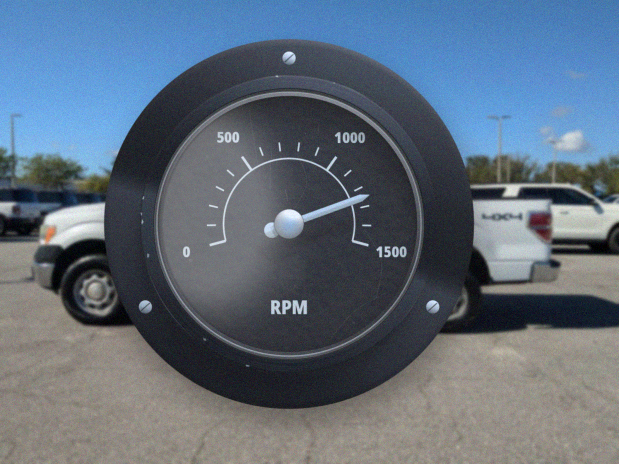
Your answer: **1250** rpm
